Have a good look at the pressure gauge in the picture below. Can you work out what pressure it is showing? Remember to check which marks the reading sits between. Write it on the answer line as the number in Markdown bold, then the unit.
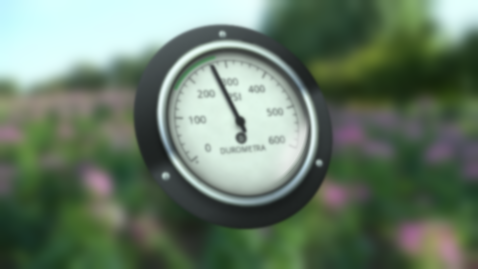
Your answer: **260** psi
